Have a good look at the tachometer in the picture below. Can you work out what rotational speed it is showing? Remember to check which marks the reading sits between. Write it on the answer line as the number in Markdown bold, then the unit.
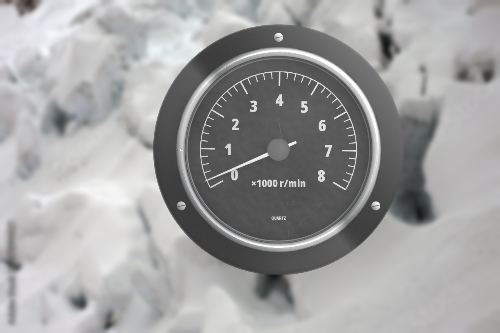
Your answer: **200** rpm
